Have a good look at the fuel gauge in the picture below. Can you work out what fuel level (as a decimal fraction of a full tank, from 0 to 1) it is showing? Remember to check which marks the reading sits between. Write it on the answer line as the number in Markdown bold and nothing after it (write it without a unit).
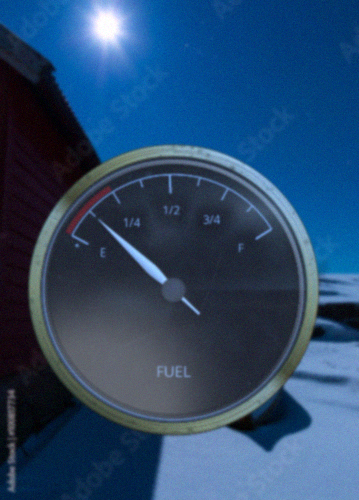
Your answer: **0.125**
